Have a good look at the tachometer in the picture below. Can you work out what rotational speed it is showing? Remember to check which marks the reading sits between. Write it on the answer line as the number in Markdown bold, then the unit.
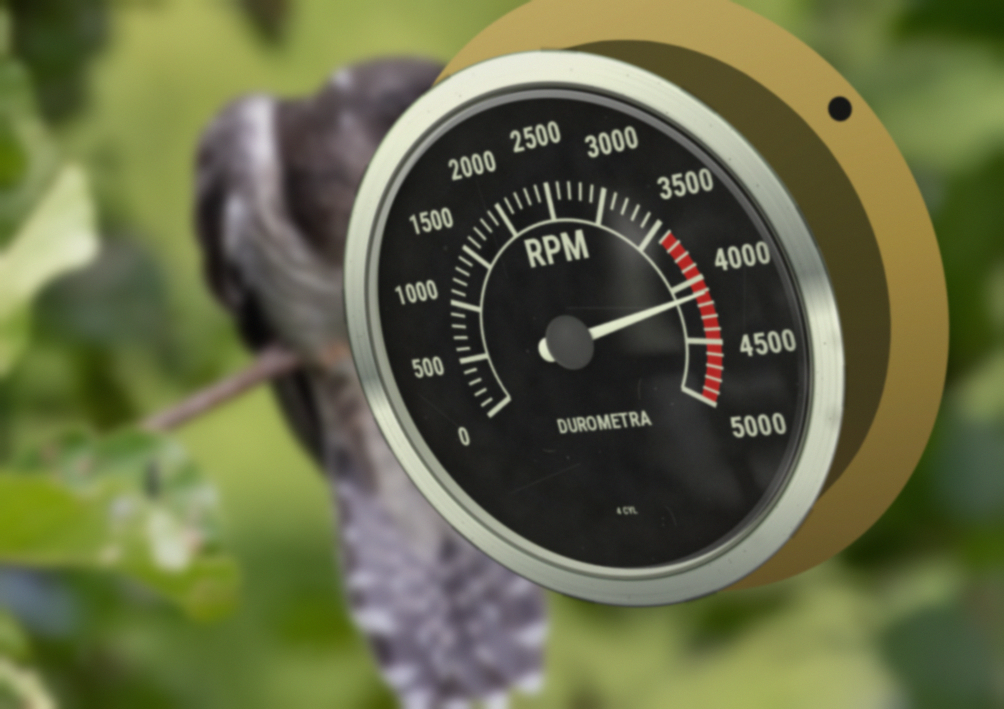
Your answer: **4100** rpm
